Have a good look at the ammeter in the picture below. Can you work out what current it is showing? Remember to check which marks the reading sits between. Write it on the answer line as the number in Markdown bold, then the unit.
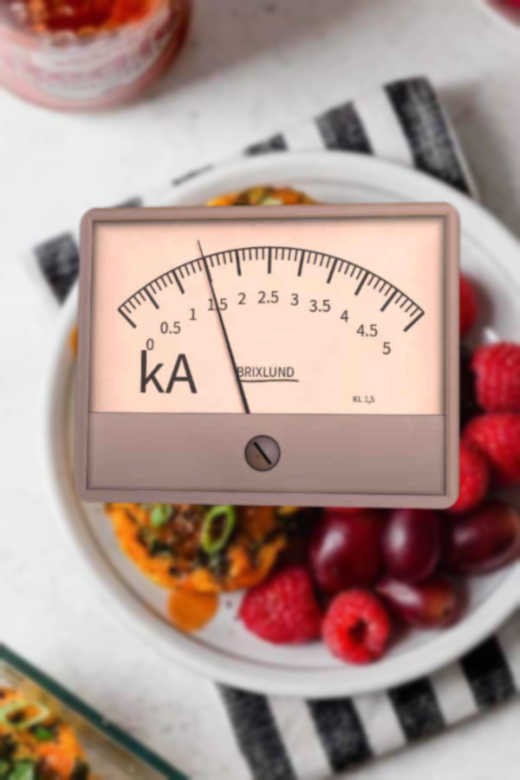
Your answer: **1.5** kA
